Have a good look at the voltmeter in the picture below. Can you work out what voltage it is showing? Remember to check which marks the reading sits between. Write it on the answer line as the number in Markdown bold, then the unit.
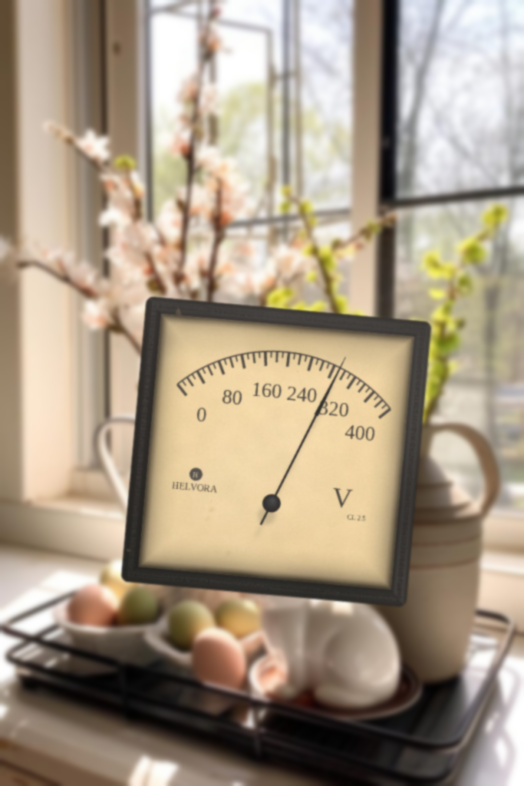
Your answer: **290** V
